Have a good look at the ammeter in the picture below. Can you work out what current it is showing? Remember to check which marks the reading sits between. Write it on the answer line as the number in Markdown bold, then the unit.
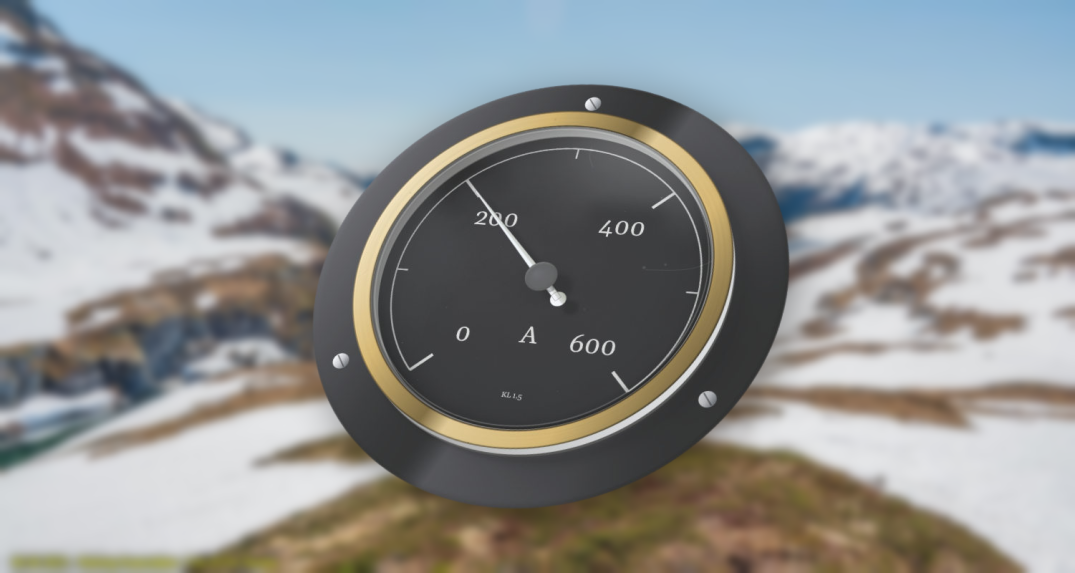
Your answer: **200** A
